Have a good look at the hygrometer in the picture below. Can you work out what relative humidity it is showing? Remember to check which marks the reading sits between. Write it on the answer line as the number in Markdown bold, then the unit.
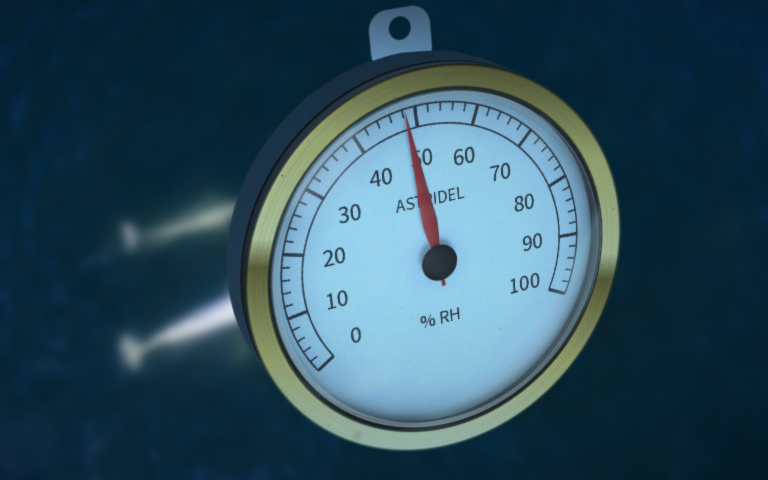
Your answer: **48** %
